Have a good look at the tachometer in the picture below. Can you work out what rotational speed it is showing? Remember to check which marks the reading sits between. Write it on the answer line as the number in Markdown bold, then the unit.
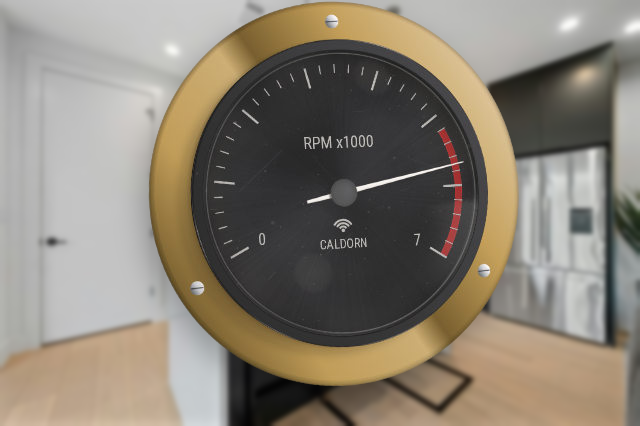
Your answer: **5700** rpm
